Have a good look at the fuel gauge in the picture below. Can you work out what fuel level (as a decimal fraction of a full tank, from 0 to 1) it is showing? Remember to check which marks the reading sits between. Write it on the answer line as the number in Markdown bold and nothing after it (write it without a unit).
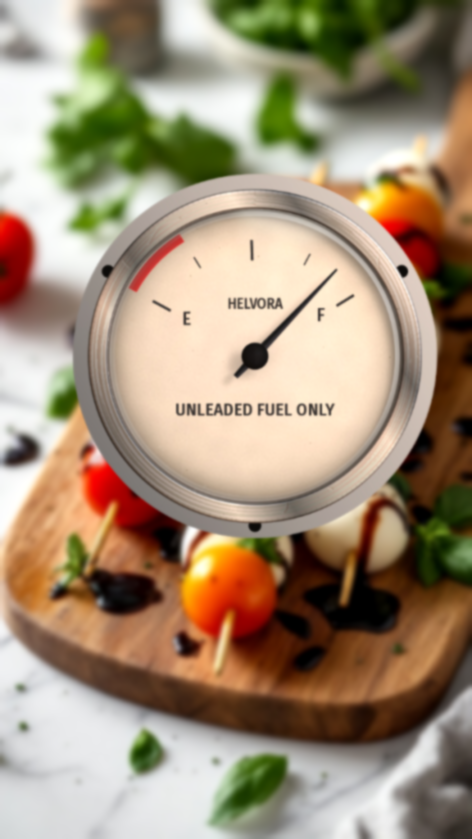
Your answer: **0.875**
